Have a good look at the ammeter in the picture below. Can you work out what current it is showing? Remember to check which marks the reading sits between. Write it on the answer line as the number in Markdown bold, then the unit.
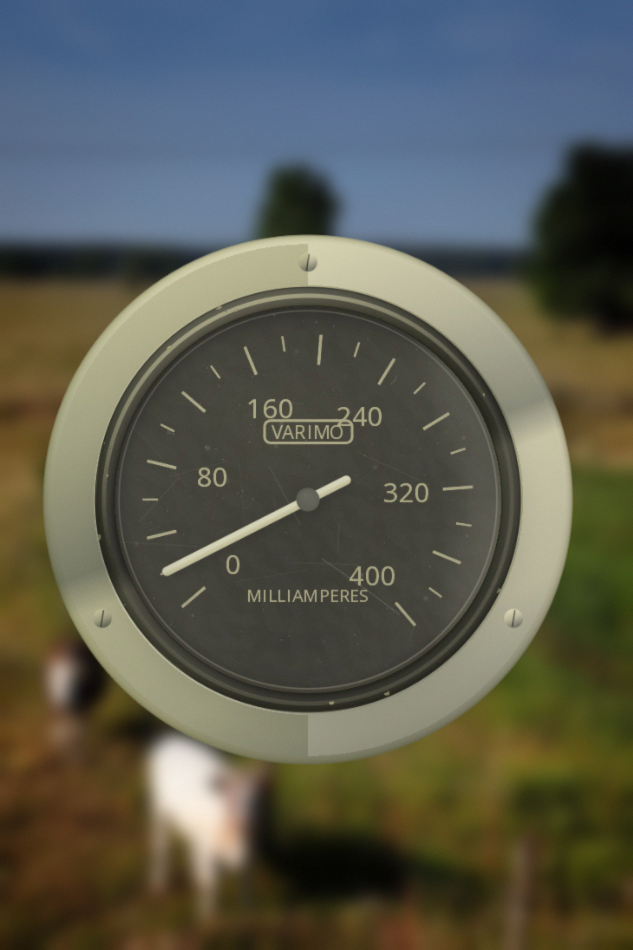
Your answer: **20** mA
